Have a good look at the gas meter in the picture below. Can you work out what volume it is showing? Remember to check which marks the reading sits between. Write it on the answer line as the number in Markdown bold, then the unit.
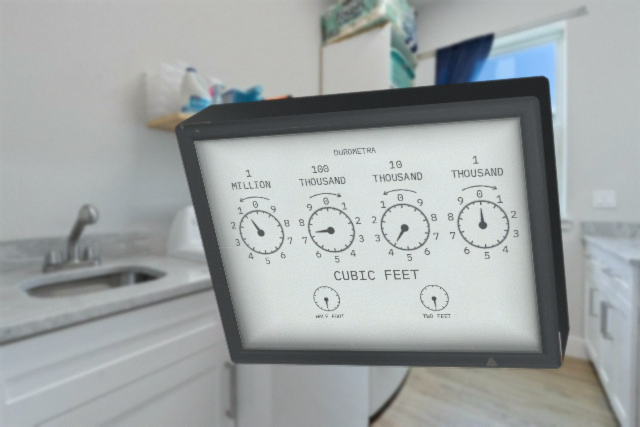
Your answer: **74000** ft³
